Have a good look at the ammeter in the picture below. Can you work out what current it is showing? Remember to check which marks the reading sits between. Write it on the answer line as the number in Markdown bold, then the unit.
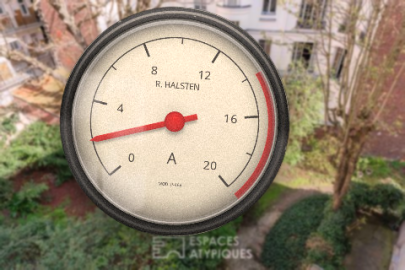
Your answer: **2** A
